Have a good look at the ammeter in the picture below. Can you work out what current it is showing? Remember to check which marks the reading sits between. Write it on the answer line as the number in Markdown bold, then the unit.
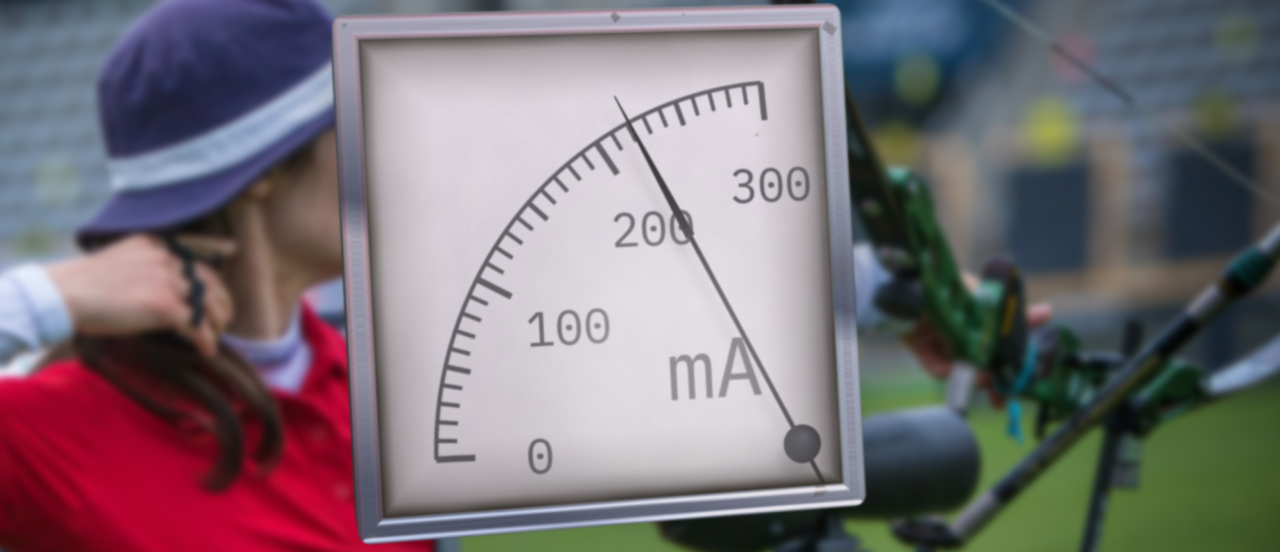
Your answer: **220** mA
